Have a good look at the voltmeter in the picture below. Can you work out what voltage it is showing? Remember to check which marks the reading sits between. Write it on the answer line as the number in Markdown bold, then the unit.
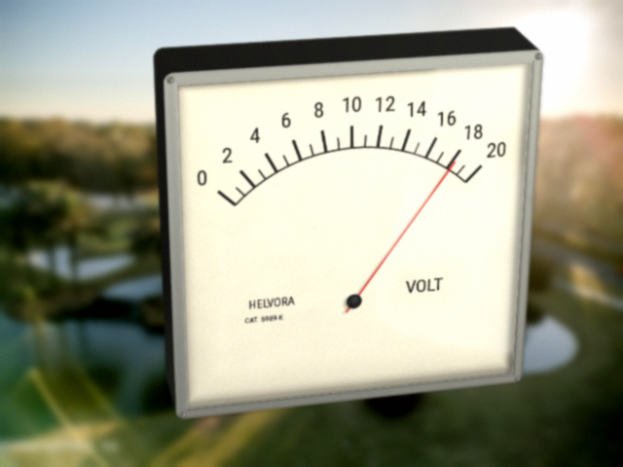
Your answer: **18** V
